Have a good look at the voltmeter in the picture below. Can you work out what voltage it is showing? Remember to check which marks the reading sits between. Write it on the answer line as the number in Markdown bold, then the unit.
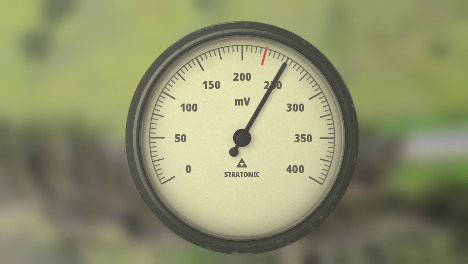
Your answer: **250** mV
